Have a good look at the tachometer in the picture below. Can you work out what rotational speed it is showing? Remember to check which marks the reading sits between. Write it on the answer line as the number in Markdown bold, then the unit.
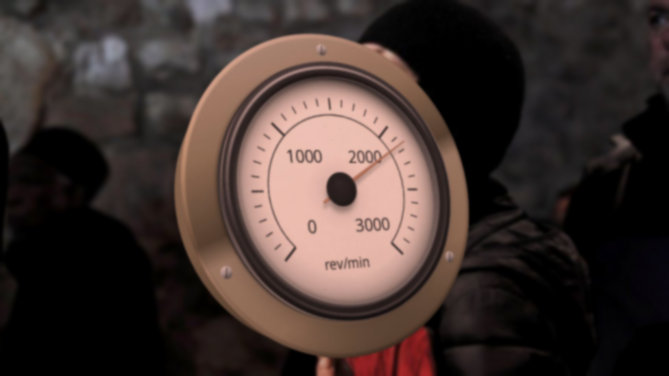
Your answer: **2150** rpm
